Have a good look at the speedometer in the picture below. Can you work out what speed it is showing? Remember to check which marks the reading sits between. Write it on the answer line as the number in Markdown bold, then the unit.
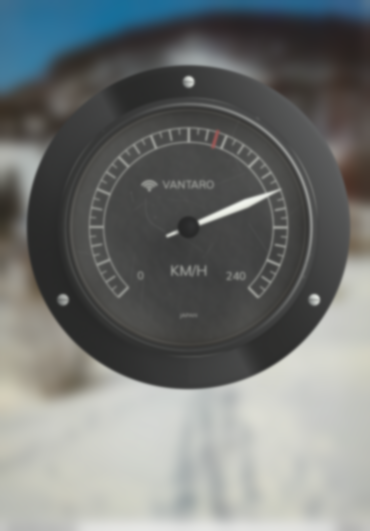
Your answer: **180** km/h
